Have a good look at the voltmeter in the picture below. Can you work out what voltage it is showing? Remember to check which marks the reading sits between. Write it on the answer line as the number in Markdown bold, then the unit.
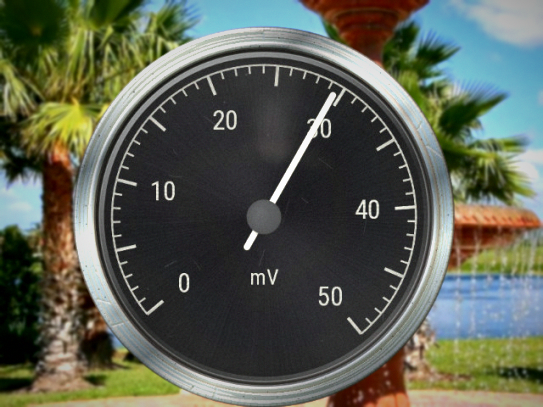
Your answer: **29.5** mV
